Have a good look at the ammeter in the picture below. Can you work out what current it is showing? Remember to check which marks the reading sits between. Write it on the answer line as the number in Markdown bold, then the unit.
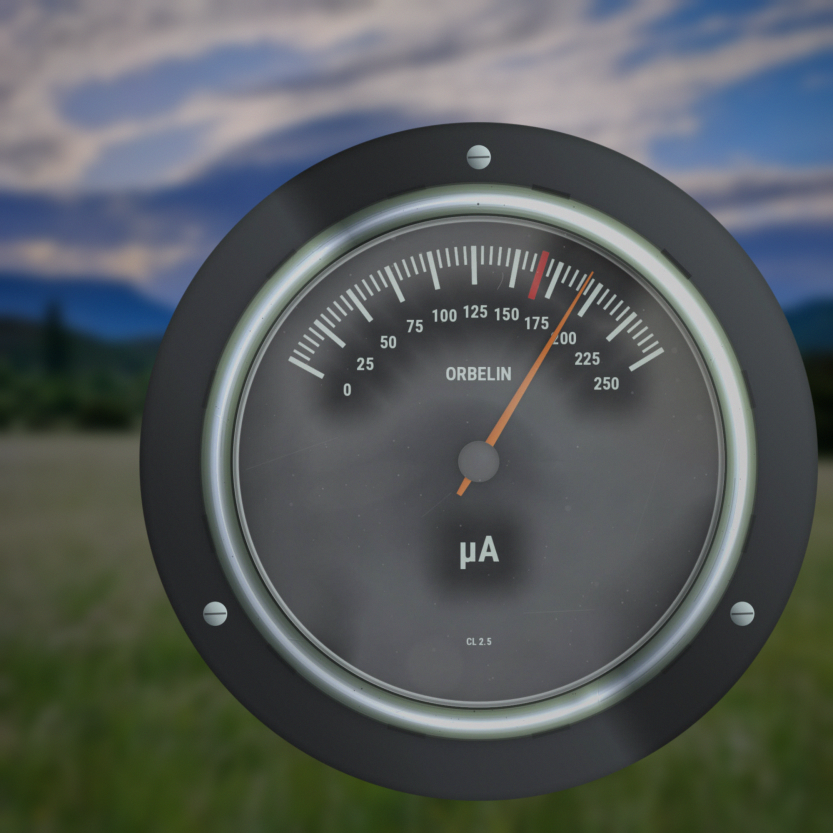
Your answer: **192.5** µA
